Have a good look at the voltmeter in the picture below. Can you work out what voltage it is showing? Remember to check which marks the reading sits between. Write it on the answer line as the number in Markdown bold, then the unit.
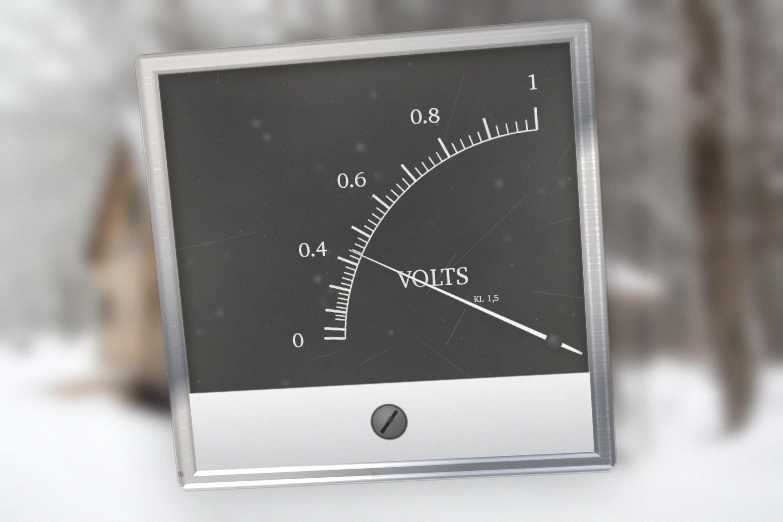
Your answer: **0.44** V
